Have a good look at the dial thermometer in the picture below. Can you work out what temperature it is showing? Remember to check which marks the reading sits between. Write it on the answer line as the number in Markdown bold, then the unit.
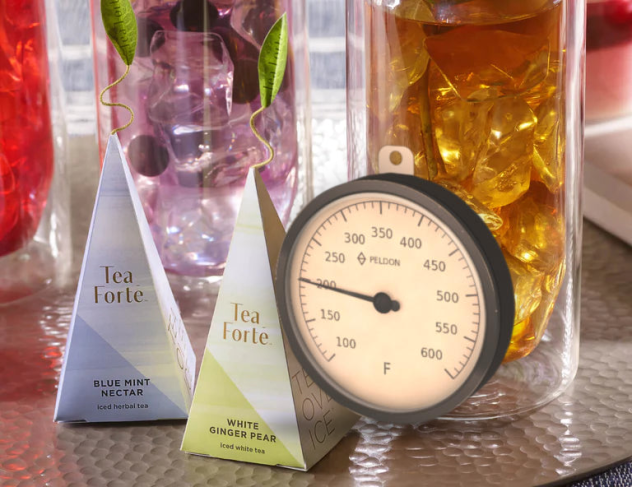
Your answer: **200** °F
